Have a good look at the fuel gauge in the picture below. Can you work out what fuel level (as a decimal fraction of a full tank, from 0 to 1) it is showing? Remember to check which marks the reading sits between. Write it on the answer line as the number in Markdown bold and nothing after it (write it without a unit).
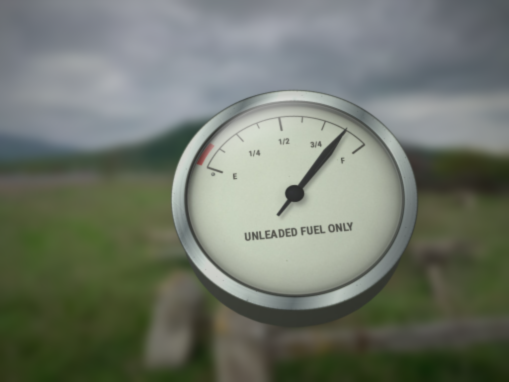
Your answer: **0.875**
